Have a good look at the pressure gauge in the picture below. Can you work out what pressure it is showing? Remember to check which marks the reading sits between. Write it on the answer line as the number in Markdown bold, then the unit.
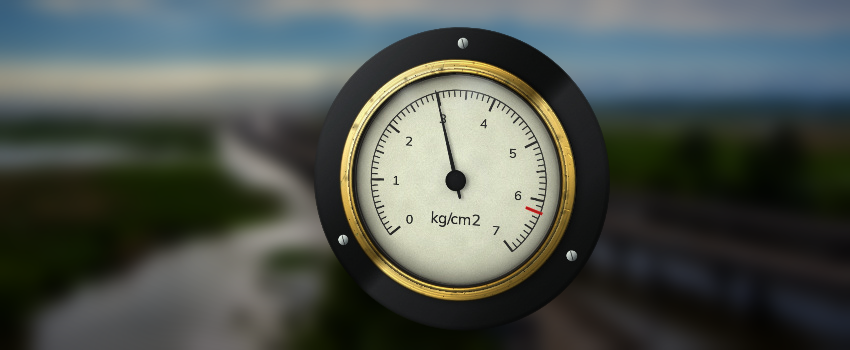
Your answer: **3** kg/cm²
